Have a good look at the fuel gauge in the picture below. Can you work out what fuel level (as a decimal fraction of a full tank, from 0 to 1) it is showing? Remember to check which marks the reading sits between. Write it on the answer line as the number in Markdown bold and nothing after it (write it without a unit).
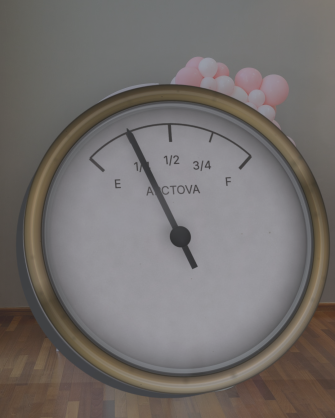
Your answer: **0.25**
